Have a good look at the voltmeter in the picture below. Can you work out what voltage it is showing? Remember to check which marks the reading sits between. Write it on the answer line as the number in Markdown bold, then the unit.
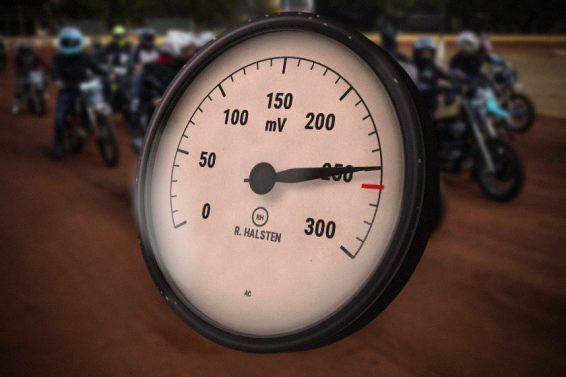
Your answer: **250** mV
